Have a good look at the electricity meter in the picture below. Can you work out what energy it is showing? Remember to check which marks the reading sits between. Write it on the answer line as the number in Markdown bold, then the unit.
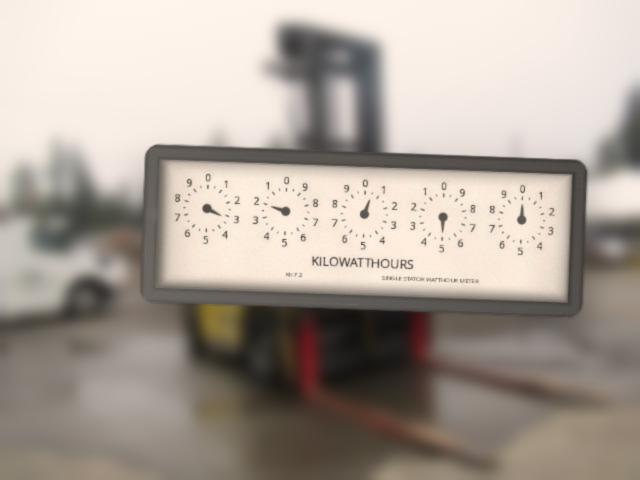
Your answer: **32050** kWh
